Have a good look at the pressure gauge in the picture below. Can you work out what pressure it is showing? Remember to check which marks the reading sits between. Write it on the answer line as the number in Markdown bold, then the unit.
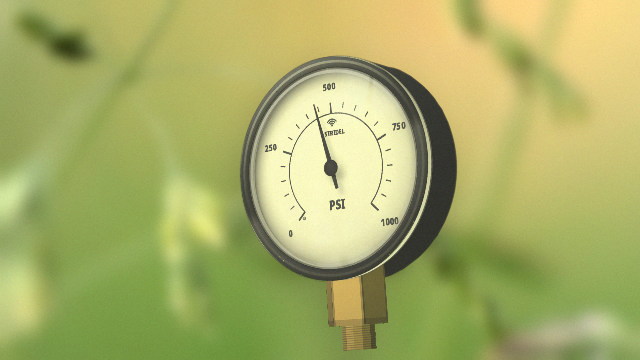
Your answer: **450** psi
